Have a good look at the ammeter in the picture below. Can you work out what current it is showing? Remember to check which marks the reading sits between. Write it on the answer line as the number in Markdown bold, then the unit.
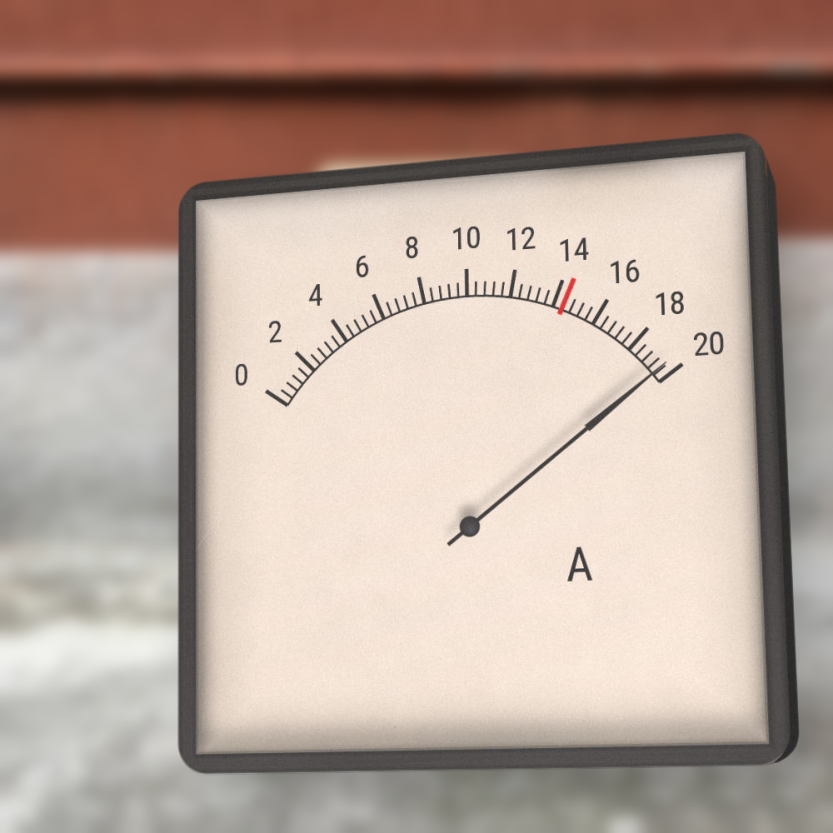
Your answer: **19.6** A
